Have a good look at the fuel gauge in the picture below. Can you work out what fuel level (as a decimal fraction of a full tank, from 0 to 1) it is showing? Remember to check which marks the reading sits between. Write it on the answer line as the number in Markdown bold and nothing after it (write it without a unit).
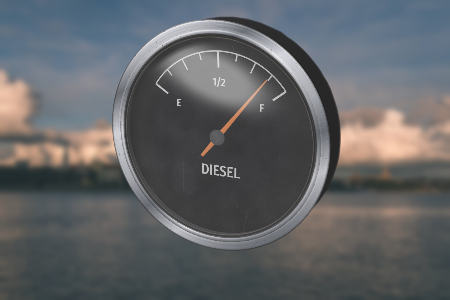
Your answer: **0.875**
